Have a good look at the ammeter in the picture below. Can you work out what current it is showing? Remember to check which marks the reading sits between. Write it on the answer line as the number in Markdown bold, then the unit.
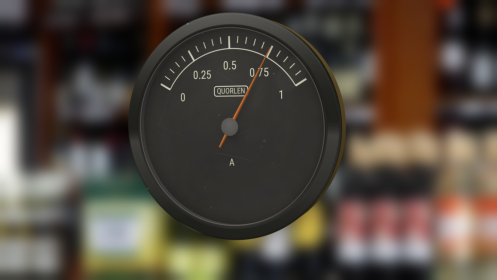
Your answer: **0.75** A
